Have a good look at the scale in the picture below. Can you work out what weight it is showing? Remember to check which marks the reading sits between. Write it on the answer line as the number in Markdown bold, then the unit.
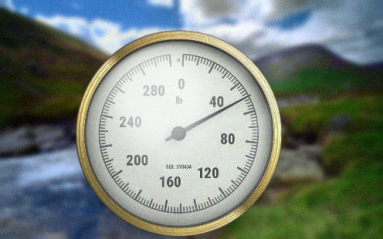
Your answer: **50** lb
